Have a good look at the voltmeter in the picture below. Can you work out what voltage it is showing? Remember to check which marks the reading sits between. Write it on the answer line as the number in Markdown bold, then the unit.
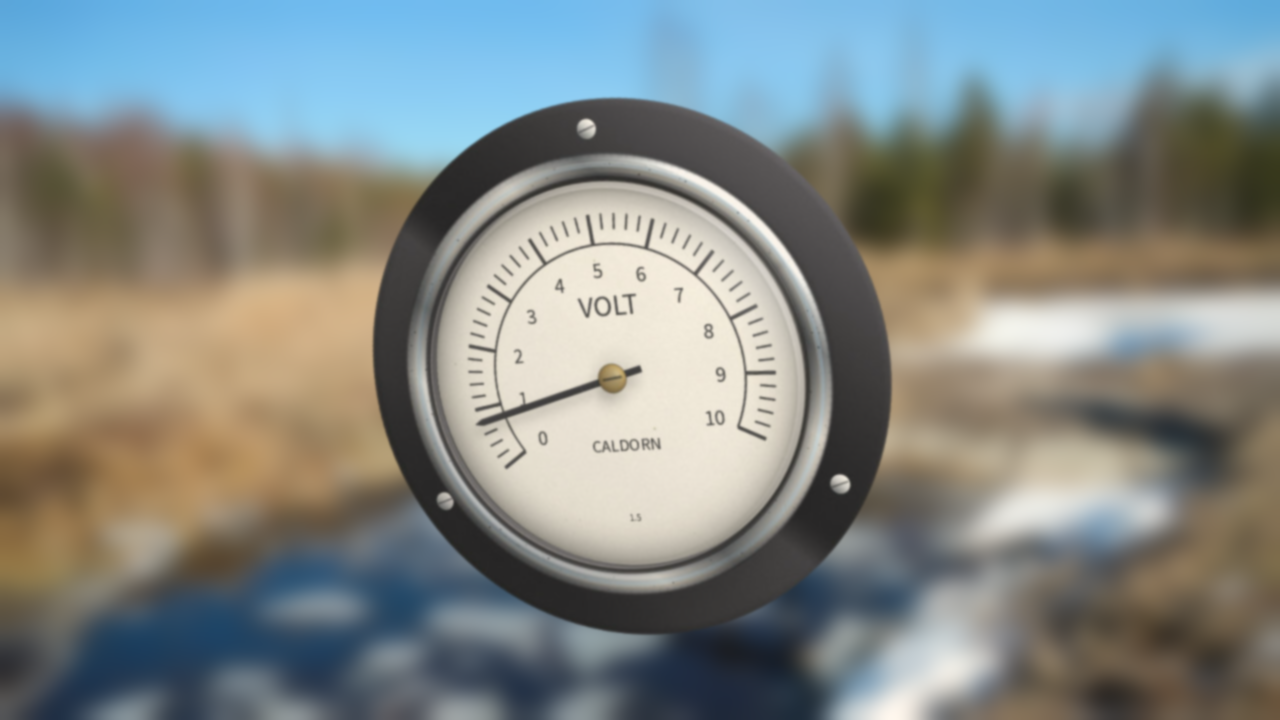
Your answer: **0.8** V
